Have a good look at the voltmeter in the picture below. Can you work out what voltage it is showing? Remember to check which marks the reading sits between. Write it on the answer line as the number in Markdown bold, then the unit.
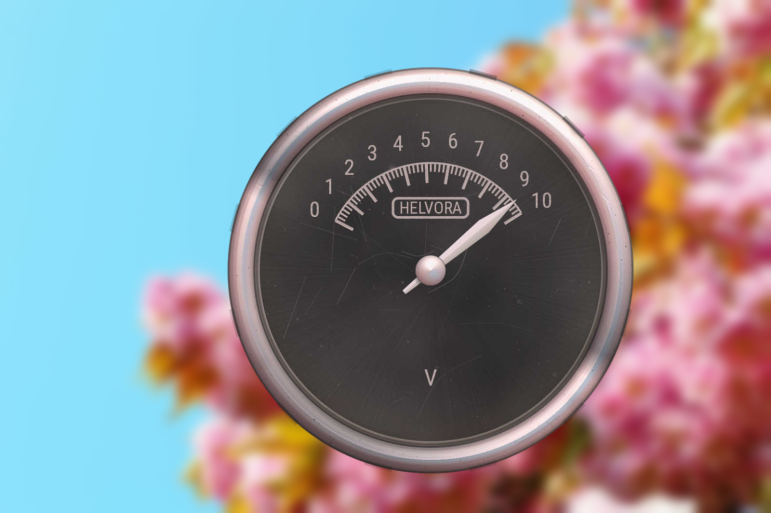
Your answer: **9.4** V
